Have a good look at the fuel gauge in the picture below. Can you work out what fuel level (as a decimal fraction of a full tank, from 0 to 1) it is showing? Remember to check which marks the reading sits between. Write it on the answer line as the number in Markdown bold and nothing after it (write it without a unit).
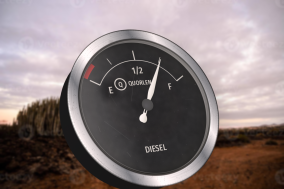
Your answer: **0.75**
